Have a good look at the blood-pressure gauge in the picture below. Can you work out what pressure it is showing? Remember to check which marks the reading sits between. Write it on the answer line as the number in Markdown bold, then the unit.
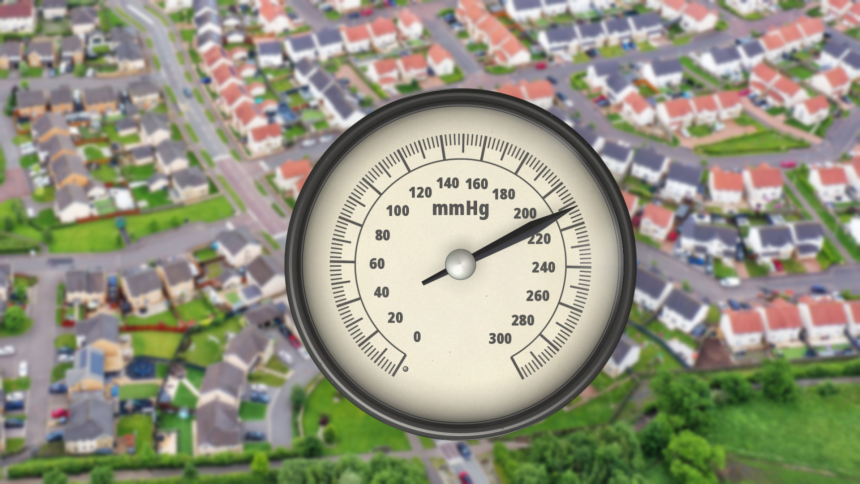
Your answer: **212** mmHg
